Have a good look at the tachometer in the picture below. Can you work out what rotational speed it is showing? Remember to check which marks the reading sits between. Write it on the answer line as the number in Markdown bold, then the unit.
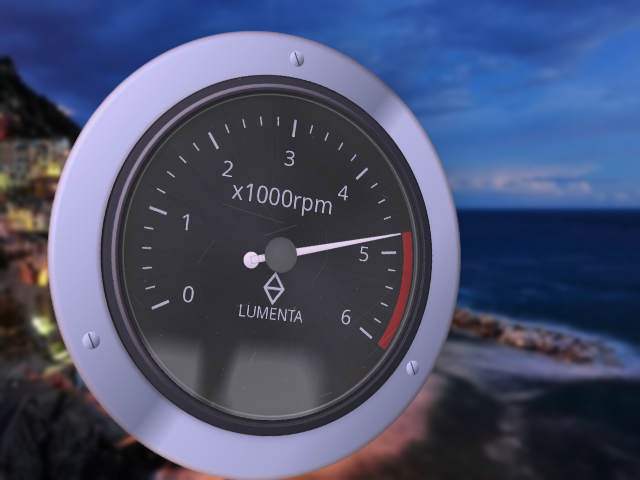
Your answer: **4800** rpm
